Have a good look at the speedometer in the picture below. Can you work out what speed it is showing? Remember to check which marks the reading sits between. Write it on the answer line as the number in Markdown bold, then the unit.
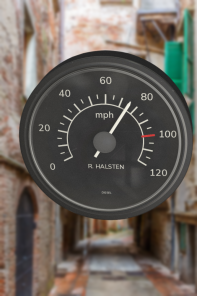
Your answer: **75** mph
